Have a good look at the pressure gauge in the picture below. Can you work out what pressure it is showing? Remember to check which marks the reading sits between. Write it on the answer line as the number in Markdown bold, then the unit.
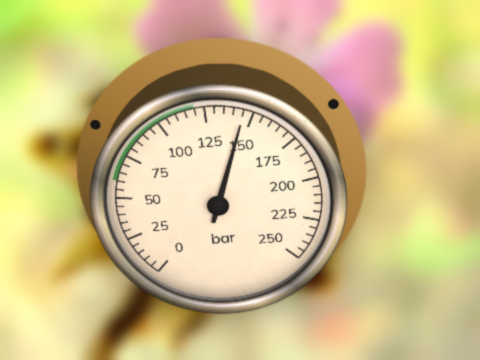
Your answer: **145** bar
